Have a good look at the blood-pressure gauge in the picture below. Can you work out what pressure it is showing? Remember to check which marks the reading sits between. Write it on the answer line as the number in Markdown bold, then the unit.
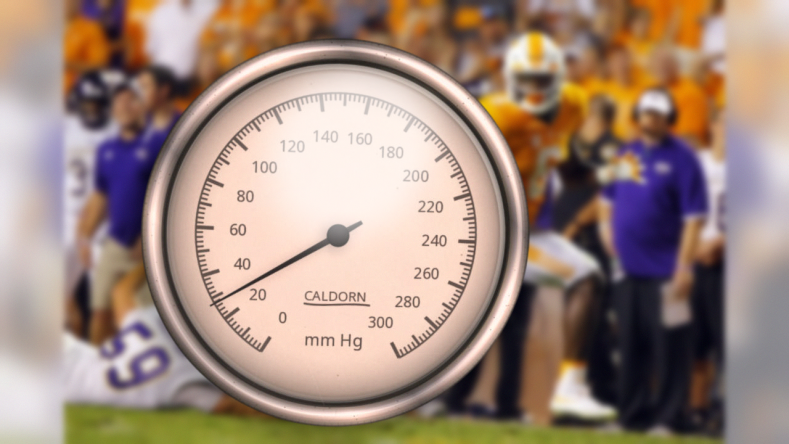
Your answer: **28** mmHg
